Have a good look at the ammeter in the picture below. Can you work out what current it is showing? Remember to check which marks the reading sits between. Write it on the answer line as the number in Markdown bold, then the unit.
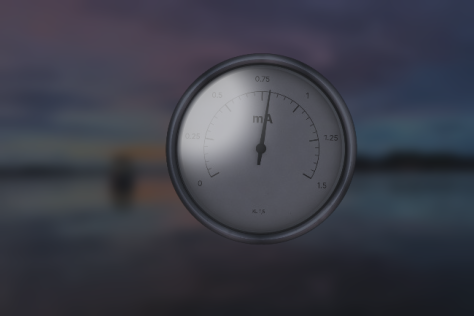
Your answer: **0.8** mA
